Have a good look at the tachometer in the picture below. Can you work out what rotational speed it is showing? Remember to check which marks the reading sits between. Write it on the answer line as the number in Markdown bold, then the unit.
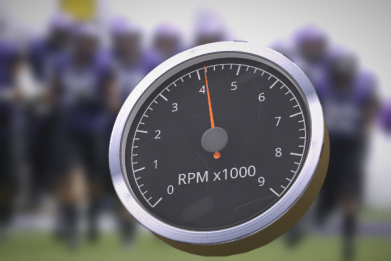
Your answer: **4200** rpm
